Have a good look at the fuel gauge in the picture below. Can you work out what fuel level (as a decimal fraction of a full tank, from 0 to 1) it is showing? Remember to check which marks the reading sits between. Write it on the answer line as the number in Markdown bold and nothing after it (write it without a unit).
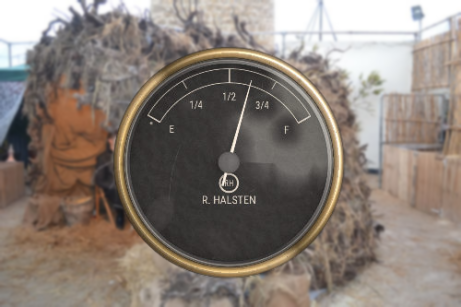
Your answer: **0.625**
